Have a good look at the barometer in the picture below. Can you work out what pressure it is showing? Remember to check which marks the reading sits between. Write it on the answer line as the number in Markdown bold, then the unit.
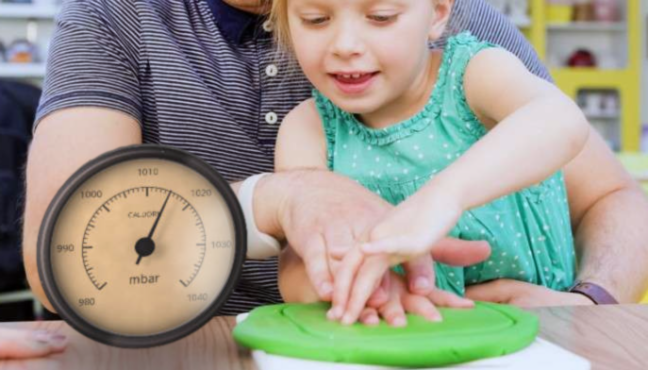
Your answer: **1015** mbar
